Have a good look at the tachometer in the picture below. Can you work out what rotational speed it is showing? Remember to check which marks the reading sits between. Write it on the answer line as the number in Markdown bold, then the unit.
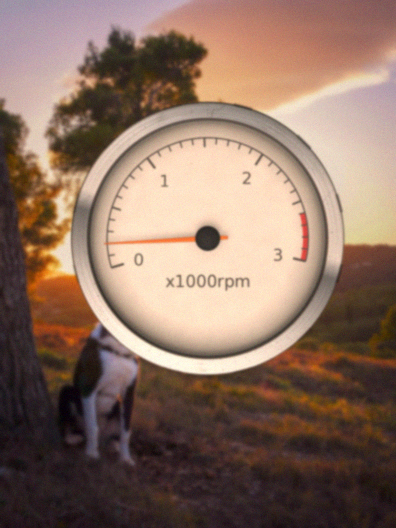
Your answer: **200** rpm
